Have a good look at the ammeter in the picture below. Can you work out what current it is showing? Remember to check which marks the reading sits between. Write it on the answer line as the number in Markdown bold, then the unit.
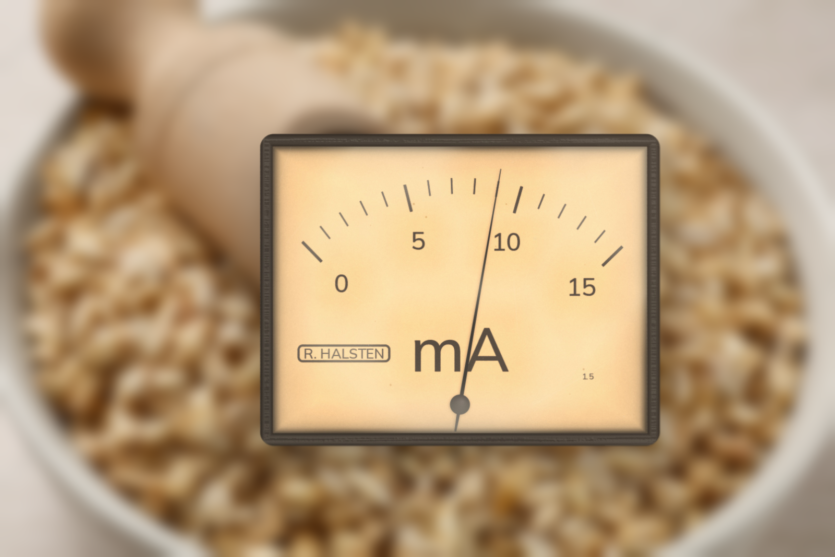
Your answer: **9** mA
